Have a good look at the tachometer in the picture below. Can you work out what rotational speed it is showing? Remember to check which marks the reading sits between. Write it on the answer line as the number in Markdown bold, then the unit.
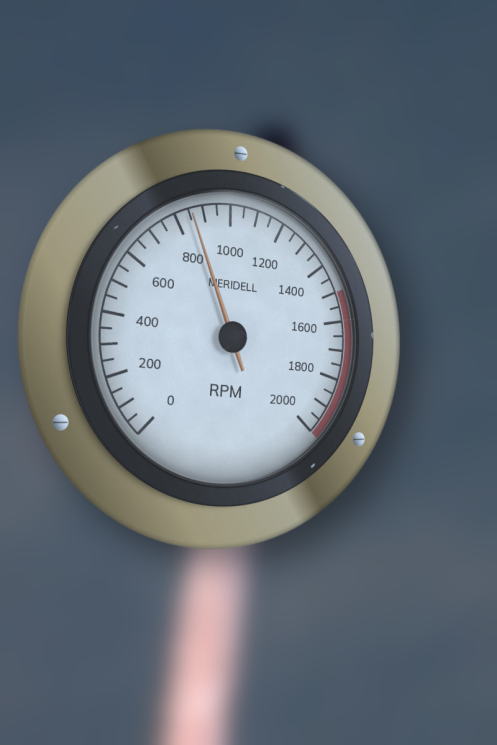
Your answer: **850** rpm
